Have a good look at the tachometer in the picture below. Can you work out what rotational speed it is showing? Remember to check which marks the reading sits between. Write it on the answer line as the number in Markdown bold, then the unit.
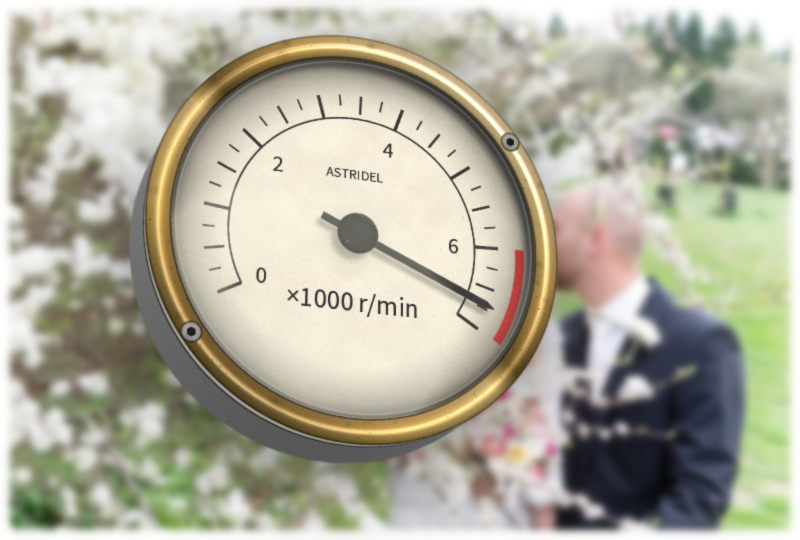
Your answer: **6750** rpm
